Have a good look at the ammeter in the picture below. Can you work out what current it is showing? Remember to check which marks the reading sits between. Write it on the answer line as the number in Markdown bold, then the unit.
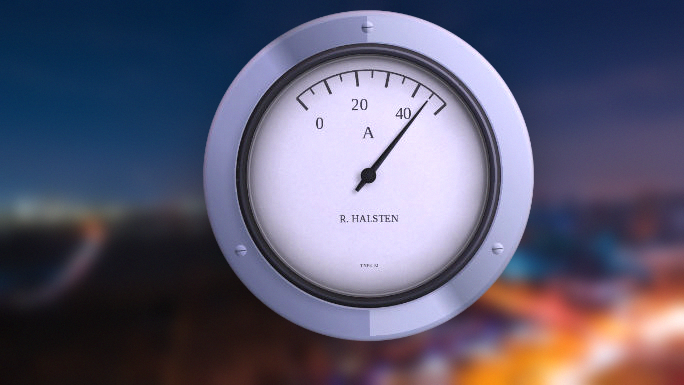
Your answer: **45** A
